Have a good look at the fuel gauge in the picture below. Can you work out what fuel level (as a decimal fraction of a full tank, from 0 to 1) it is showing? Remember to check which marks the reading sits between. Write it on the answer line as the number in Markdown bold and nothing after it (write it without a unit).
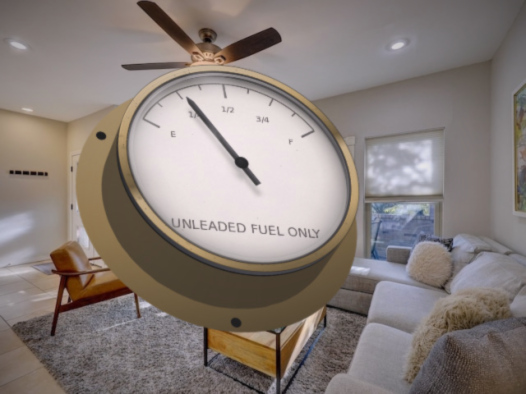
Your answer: **0.25**
